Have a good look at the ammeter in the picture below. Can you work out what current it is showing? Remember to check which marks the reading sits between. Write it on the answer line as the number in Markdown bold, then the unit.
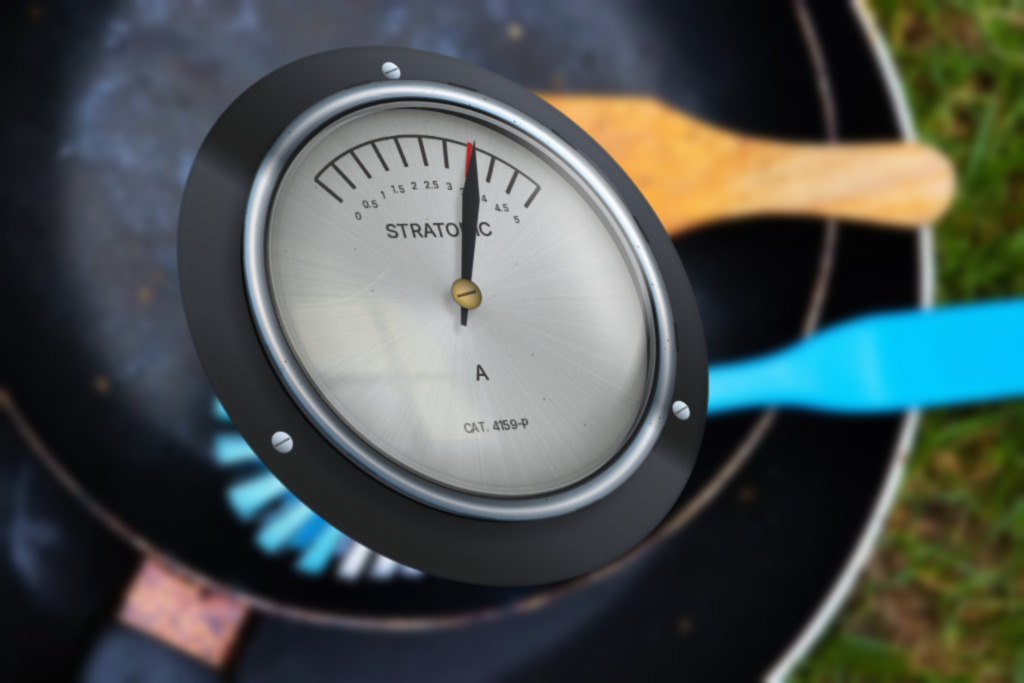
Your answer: **3.5** A
